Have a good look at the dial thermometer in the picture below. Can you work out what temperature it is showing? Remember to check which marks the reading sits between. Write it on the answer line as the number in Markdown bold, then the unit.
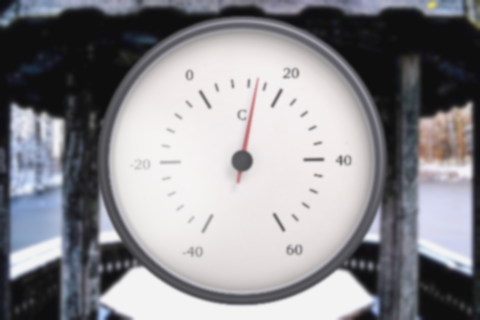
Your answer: **14** °C
